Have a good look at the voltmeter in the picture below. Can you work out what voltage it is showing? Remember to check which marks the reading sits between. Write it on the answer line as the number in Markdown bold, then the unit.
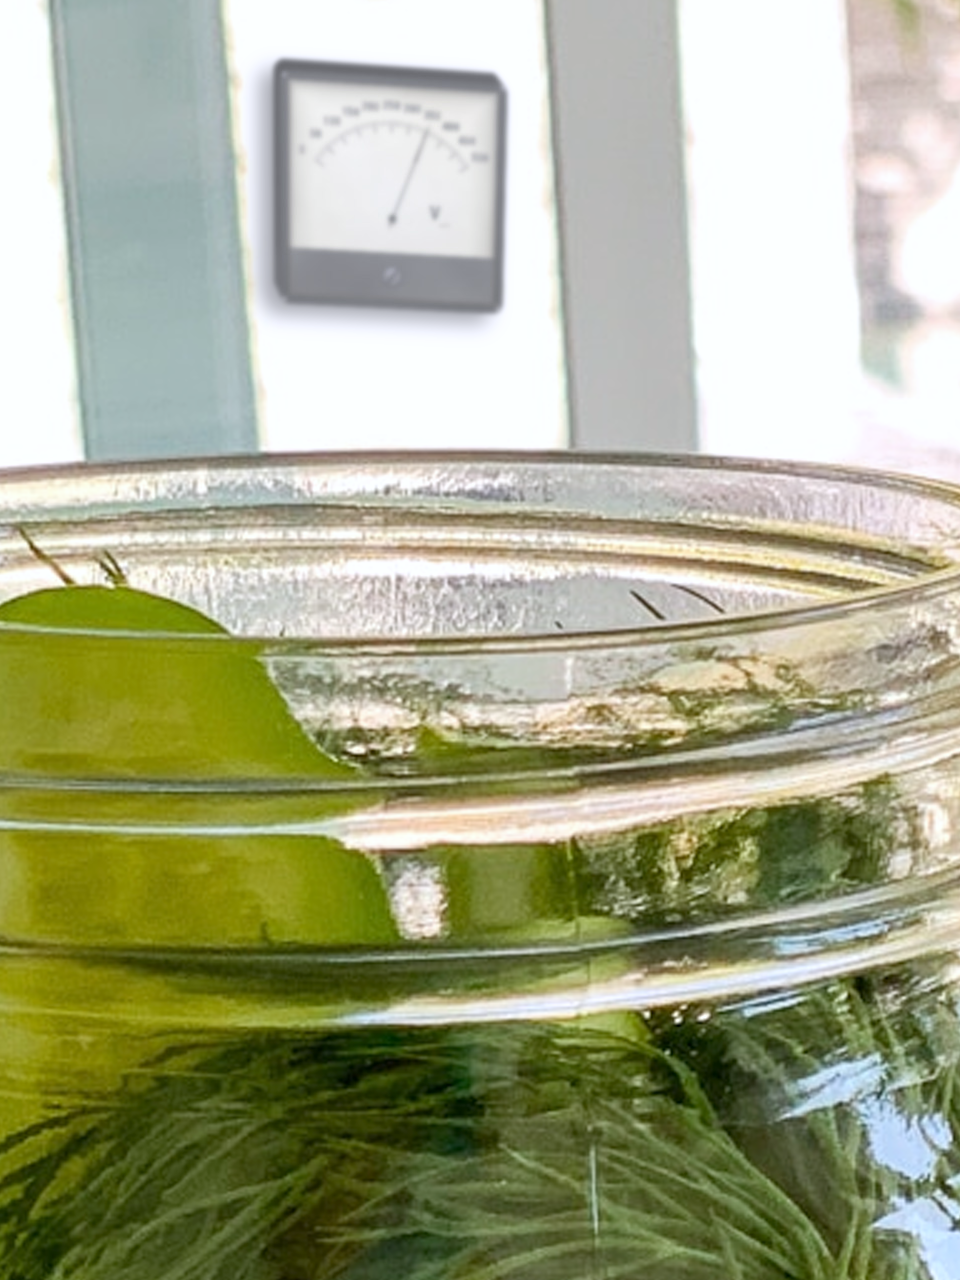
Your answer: **350** V
